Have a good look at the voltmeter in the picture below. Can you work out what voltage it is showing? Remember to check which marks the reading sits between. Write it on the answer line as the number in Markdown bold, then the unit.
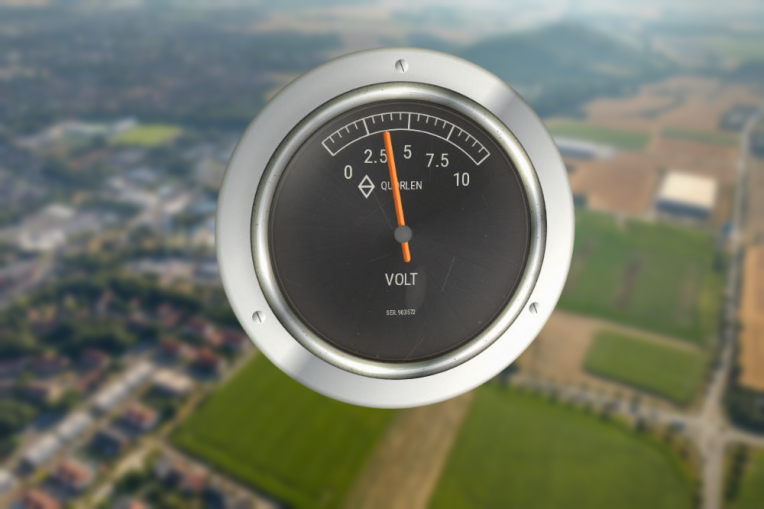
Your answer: **3.5** V
